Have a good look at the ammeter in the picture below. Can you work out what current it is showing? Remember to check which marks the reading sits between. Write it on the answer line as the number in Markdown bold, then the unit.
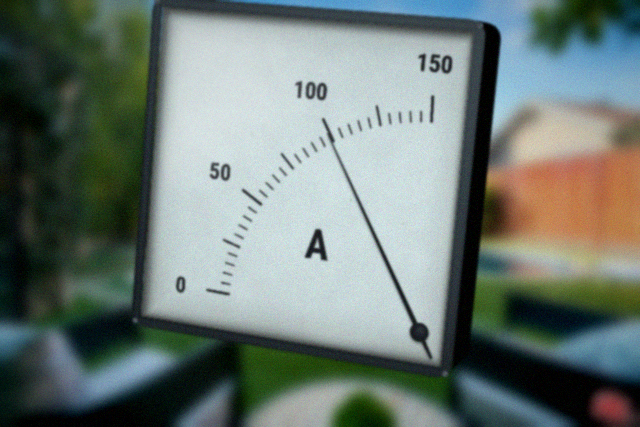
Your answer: **100** A
